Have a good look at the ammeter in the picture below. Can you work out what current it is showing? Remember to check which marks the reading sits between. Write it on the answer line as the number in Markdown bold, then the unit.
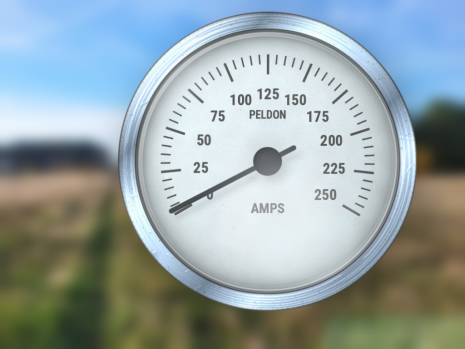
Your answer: **2.5** A
